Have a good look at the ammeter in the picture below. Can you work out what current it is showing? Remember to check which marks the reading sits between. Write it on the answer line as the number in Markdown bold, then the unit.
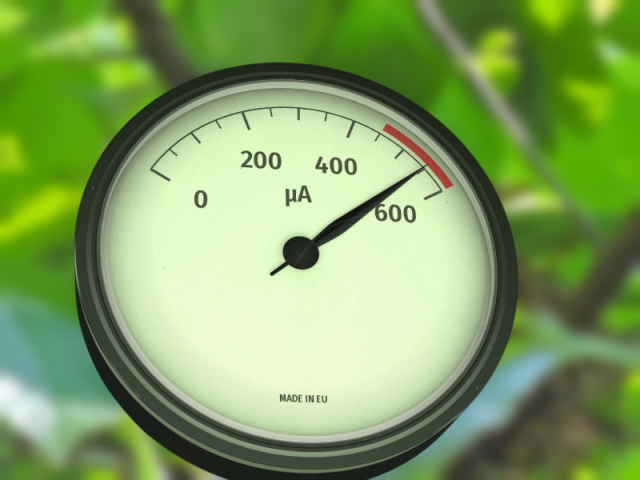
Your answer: **550** µA
